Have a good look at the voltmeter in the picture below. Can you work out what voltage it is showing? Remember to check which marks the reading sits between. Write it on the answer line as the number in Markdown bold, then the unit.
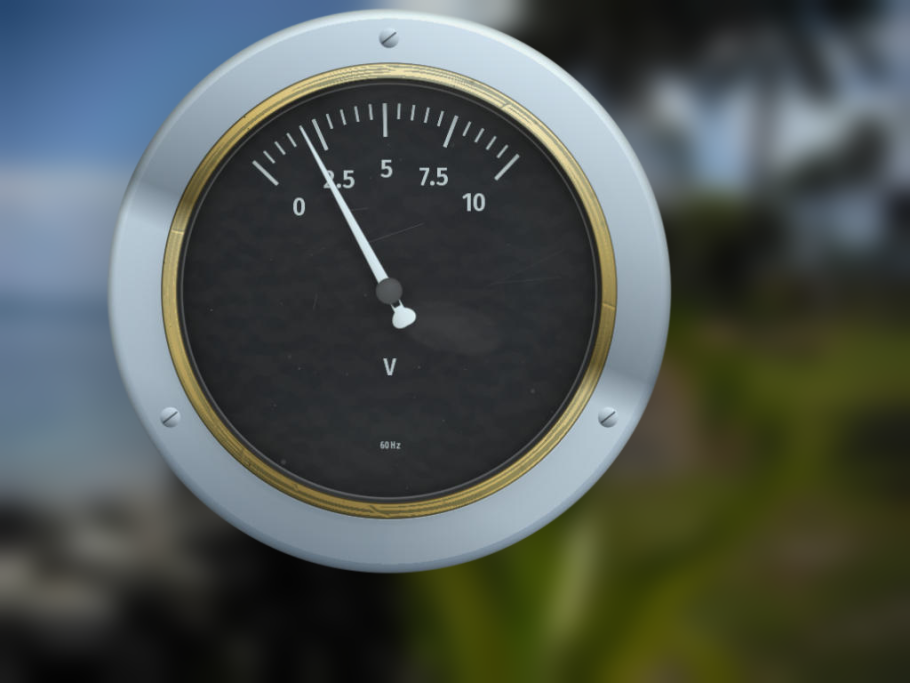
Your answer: **2** V
